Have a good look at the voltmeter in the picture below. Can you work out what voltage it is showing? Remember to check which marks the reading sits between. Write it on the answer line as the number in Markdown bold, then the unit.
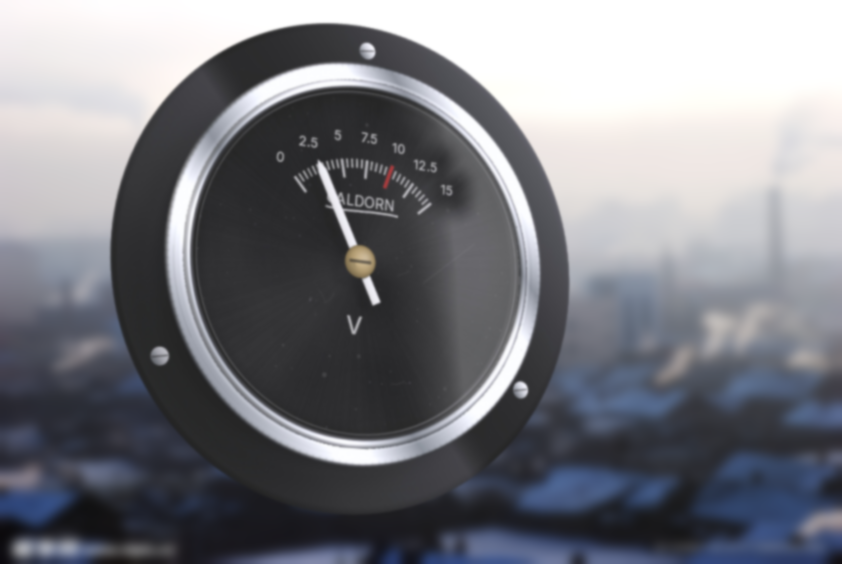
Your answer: **2.5** V
